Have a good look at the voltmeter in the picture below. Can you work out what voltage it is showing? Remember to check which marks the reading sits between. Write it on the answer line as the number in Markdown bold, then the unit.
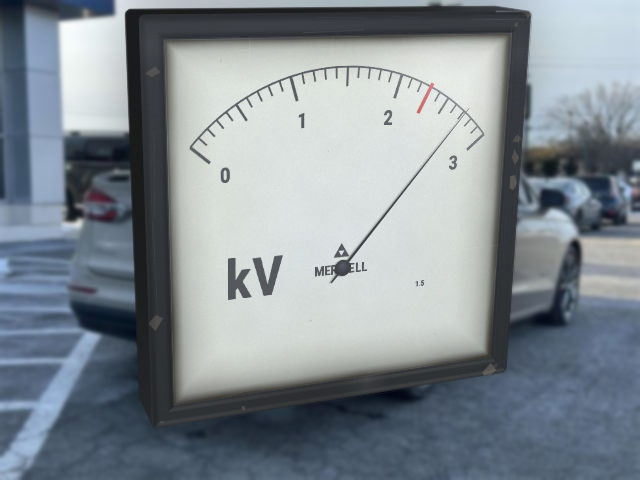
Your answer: **2.7** kV
